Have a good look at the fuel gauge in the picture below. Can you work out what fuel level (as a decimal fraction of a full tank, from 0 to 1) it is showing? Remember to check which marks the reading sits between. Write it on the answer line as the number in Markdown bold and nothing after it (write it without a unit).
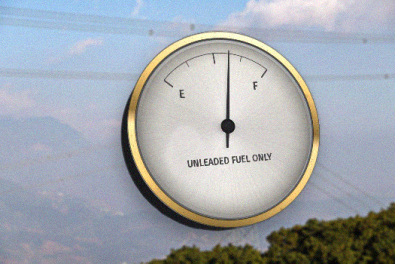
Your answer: **0.625**
